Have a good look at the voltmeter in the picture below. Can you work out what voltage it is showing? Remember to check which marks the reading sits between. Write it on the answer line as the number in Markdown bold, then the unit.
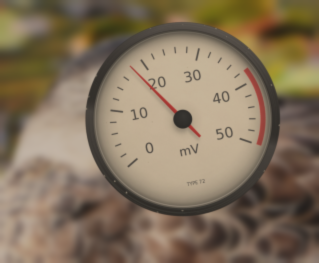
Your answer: **18** mV
